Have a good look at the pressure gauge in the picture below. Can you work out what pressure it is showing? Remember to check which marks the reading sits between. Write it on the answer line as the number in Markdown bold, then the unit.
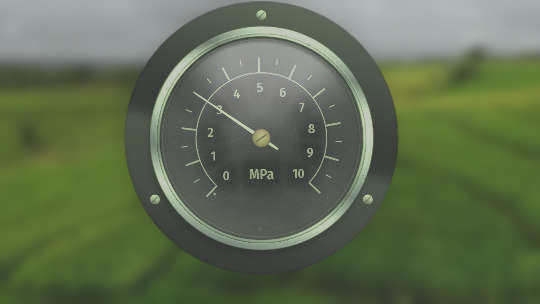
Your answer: **3** MPa
